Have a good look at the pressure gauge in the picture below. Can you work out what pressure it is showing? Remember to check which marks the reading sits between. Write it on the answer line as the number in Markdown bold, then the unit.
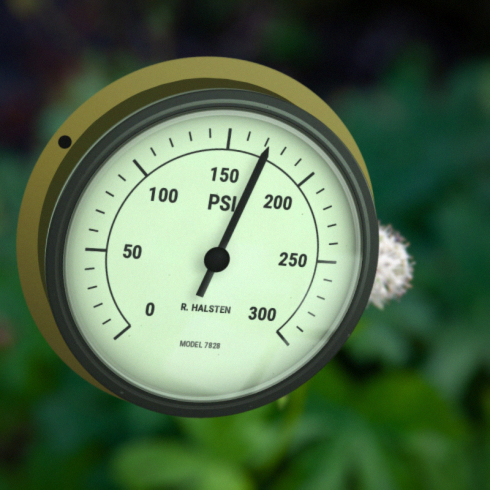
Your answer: **170** psi
